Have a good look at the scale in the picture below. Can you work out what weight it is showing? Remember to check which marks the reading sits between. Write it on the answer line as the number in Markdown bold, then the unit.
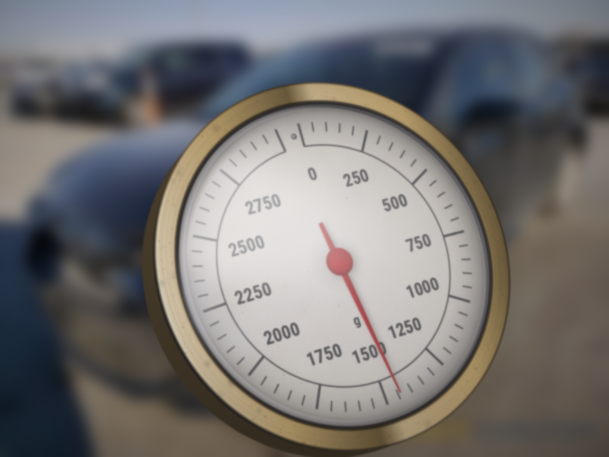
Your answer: **1450** g
